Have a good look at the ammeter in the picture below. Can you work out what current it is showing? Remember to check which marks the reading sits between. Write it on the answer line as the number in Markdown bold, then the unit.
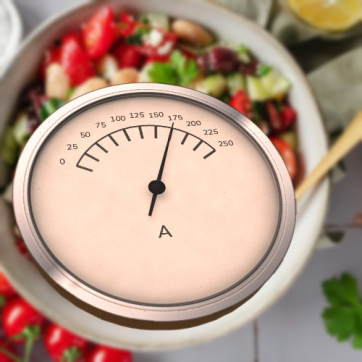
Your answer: **175** A
